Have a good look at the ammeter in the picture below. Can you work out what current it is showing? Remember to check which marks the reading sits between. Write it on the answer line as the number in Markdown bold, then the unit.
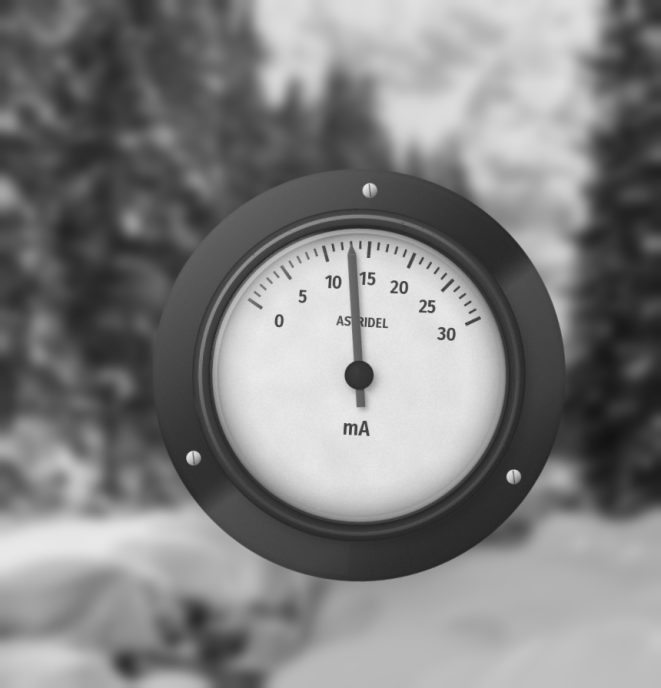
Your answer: **13** mA
